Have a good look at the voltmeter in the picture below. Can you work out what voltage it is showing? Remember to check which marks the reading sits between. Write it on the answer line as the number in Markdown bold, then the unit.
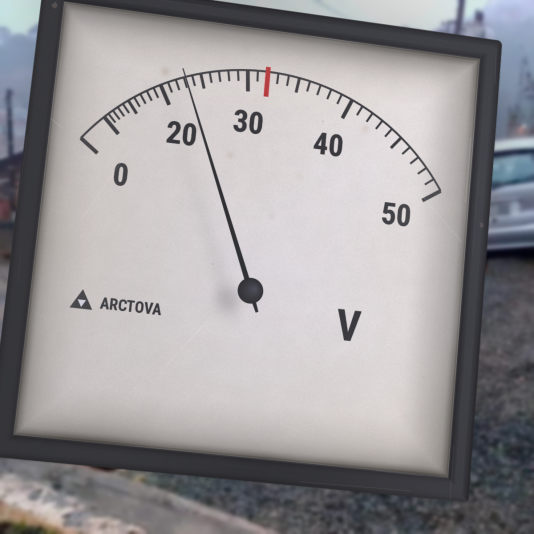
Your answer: **23** V
